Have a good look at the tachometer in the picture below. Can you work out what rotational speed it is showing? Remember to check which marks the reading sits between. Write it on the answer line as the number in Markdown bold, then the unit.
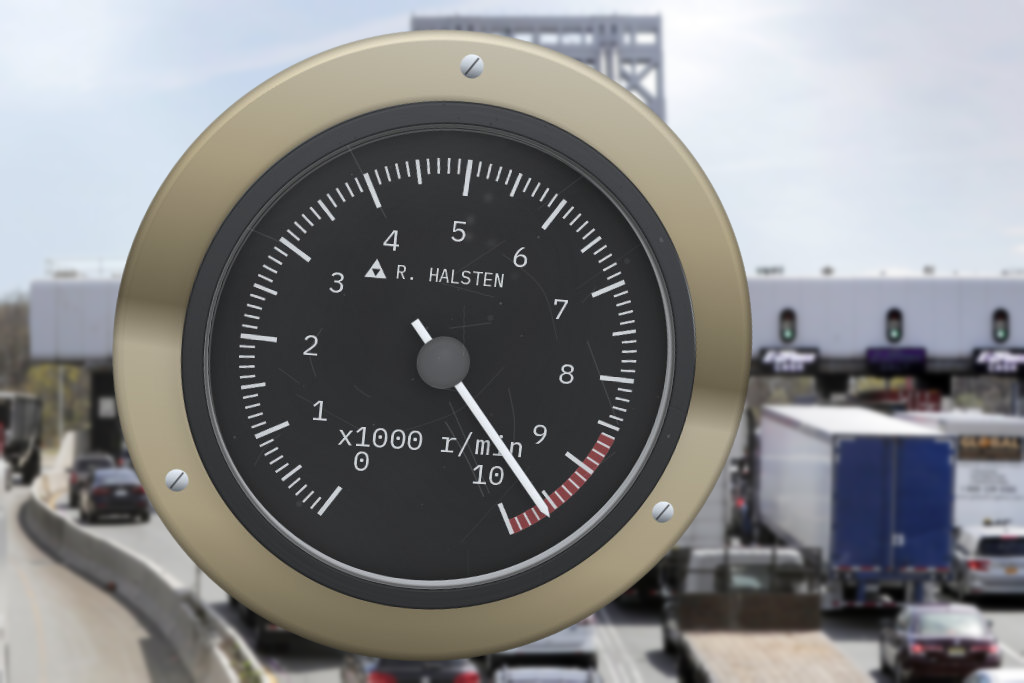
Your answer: **9600** rpm
